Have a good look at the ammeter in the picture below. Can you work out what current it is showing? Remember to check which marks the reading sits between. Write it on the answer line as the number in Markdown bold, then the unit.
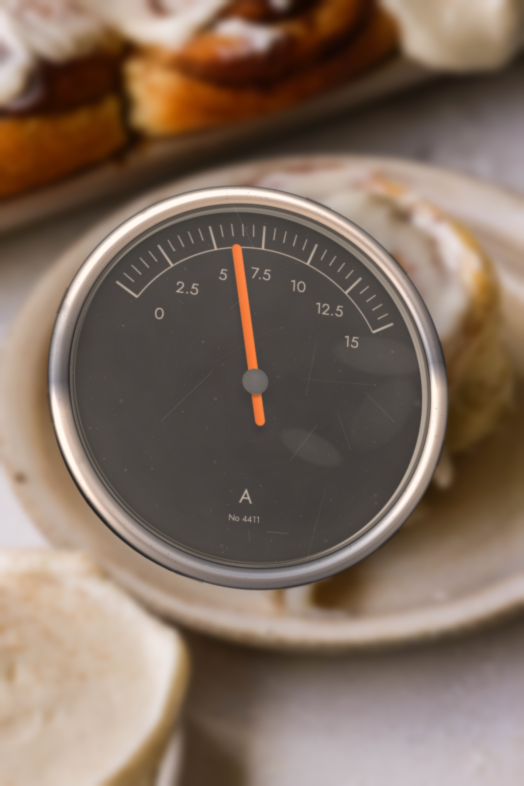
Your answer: **6** A
